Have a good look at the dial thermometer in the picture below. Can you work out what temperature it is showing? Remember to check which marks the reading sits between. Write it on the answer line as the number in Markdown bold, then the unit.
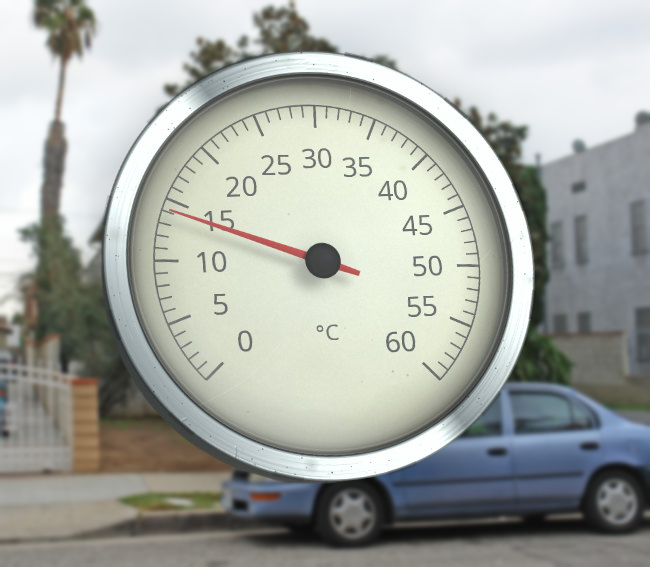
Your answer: **14** °C
